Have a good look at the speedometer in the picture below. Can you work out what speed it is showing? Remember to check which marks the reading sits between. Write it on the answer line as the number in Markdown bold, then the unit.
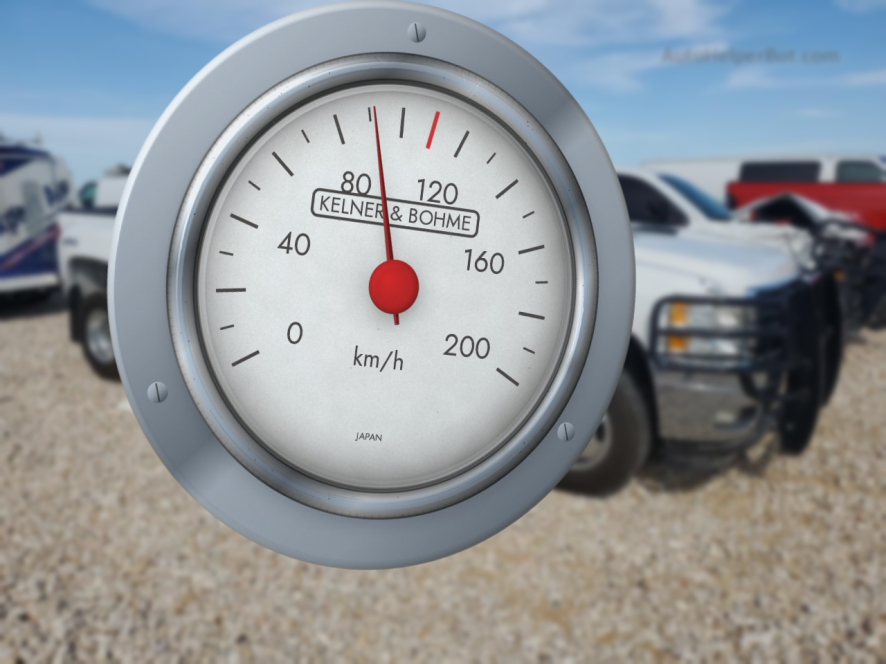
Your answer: **90** km/h
